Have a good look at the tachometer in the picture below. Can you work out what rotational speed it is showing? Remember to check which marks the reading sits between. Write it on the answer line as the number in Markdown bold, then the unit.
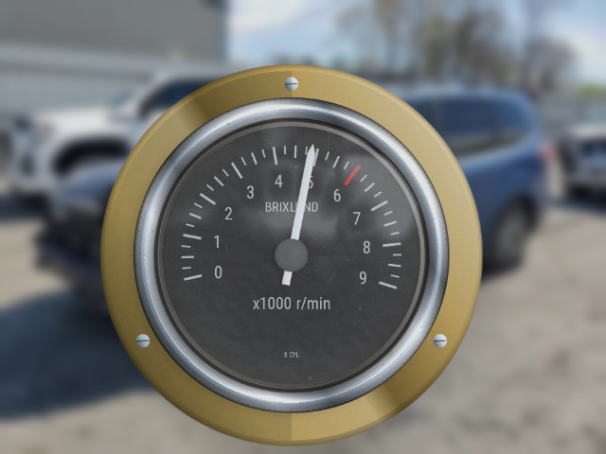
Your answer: **4875** rpm
